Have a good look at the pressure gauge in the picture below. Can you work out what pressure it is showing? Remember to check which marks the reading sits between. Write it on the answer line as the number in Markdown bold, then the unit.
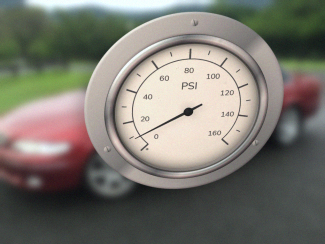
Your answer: **10** psi
